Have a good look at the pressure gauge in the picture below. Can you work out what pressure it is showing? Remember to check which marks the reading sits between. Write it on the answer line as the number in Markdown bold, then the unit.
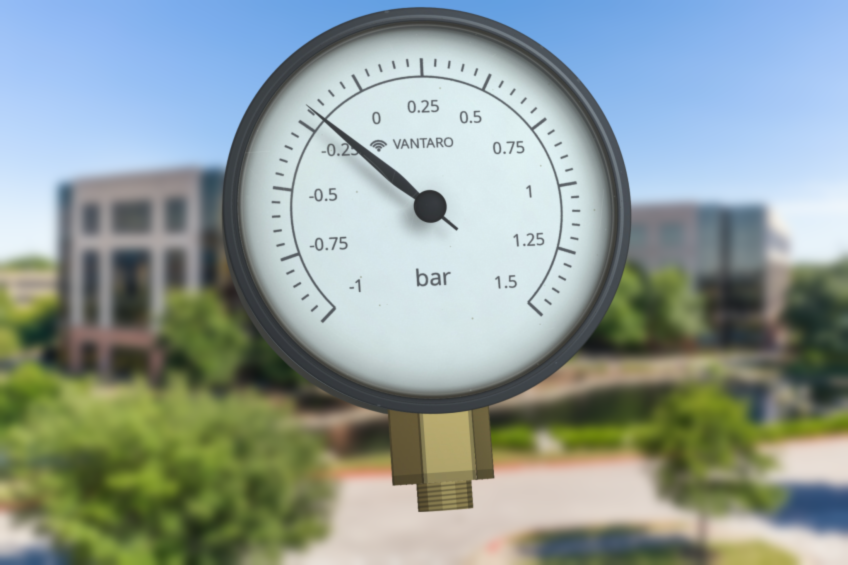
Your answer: **-0.2** bar
